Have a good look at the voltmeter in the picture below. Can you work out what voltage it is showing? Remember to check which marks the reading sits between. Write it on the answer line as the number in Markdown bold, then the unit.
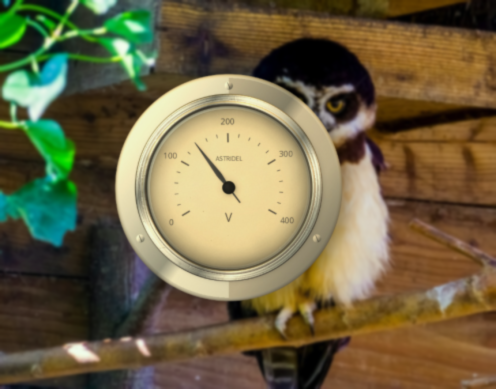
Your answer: **140** V
